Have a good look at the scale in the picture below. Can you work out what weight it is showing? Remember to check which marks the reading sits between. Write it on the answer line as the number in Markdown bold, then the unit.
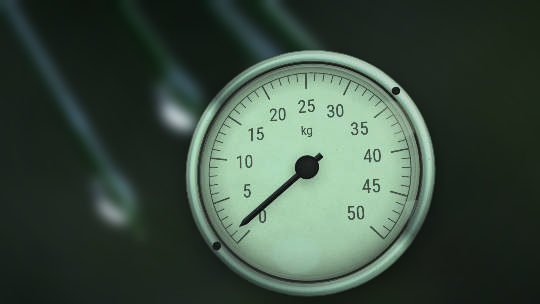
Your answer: **1** kg
